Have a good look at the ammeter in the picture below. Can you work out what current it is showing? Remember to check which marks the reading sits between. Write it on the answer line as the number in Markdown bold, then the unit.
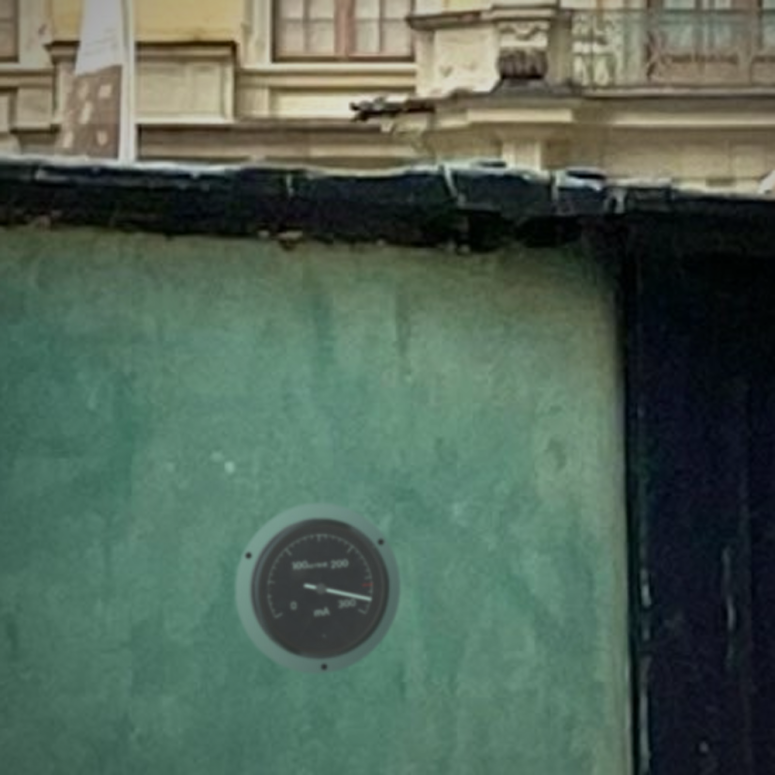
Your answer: **280** mA
